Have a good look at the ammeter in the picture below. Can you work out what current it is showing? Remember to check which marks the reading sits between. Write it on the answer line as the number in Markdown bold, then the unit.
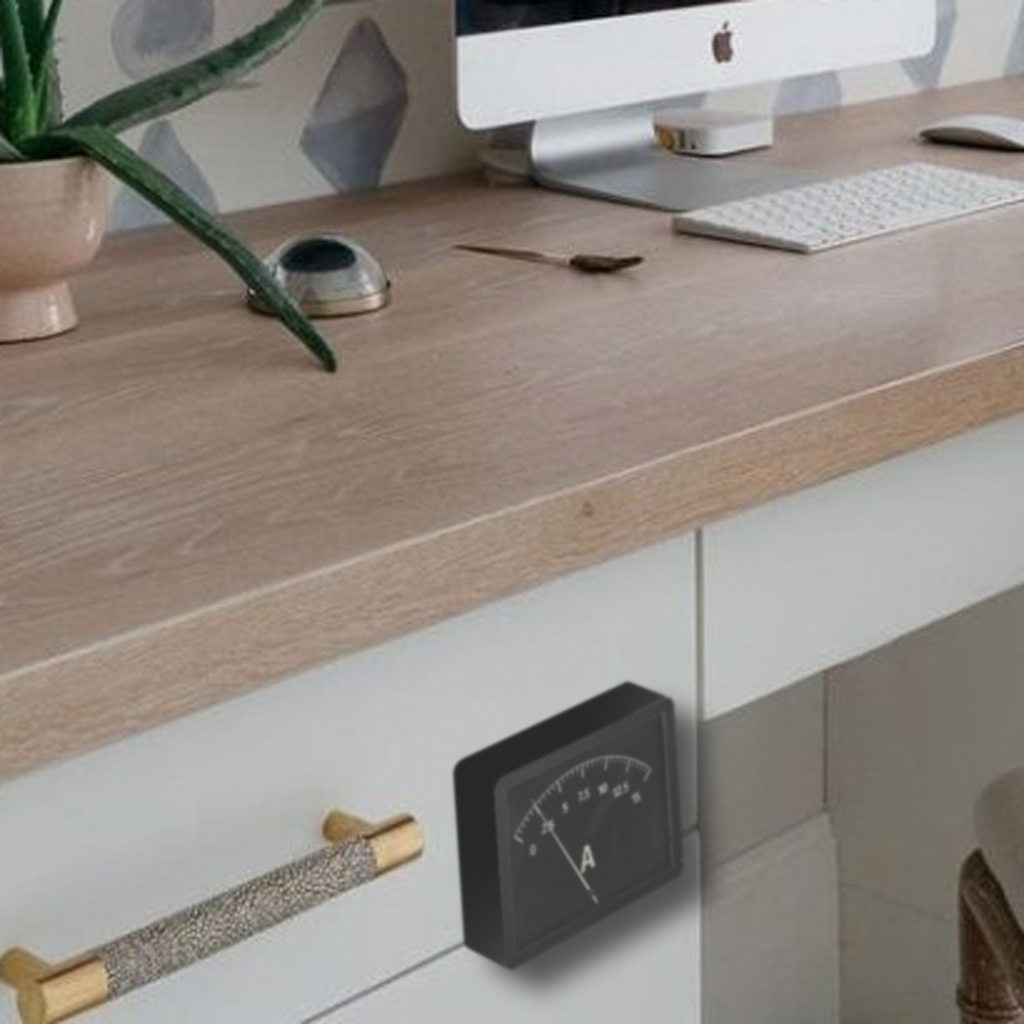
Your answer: **2.5** A
